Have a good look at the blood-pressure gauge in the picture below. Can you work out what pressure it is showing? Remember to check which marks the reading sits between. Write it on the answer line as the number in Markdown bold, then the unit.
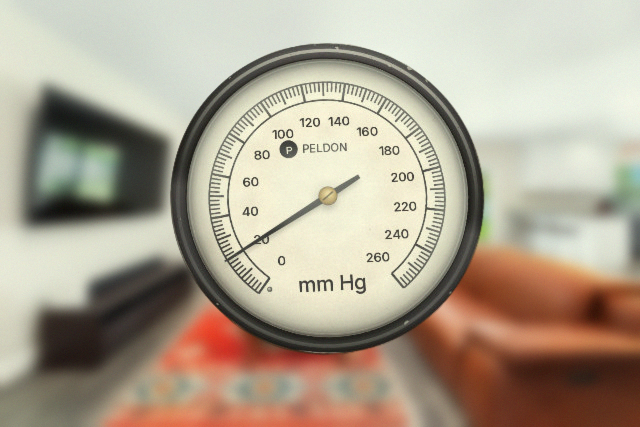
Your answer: **20** mmHg
